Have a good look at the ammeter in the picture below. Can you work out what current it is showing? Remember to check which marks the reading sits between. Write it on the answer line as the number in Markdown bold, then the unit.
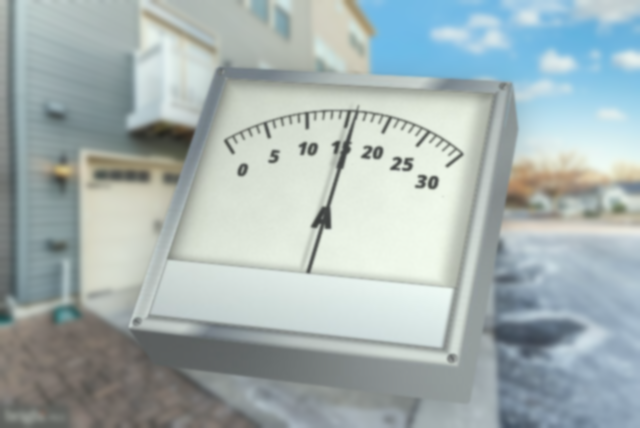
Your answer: **16** A
